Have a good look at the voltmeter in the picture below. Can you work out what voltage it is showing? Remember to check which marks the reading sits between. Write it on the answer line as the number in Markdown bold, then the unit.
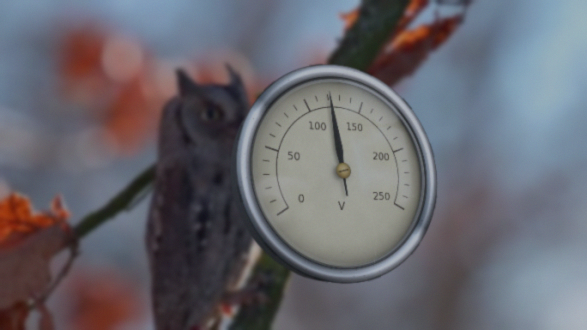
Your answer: **120** V
